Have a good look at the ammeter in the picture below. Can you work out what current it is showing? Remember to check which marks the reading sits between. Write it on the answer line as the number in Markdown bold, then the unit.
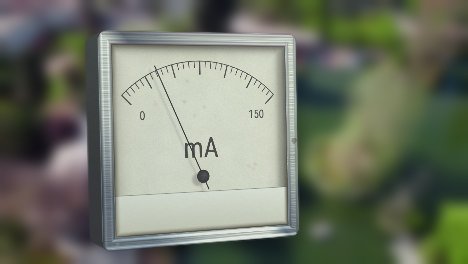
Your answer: **35** mA
